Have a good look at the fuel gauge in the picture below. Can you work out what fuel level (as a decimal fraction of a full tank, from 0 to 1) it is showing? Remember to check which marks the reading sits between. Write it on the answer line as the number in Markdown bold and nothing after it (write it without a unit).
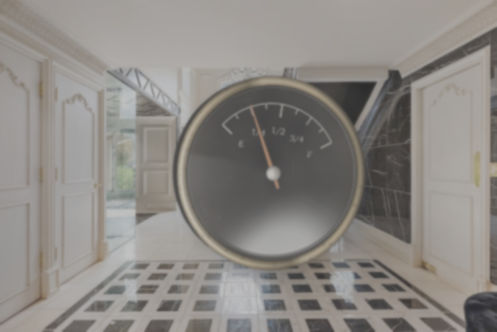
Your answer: **0.25**
